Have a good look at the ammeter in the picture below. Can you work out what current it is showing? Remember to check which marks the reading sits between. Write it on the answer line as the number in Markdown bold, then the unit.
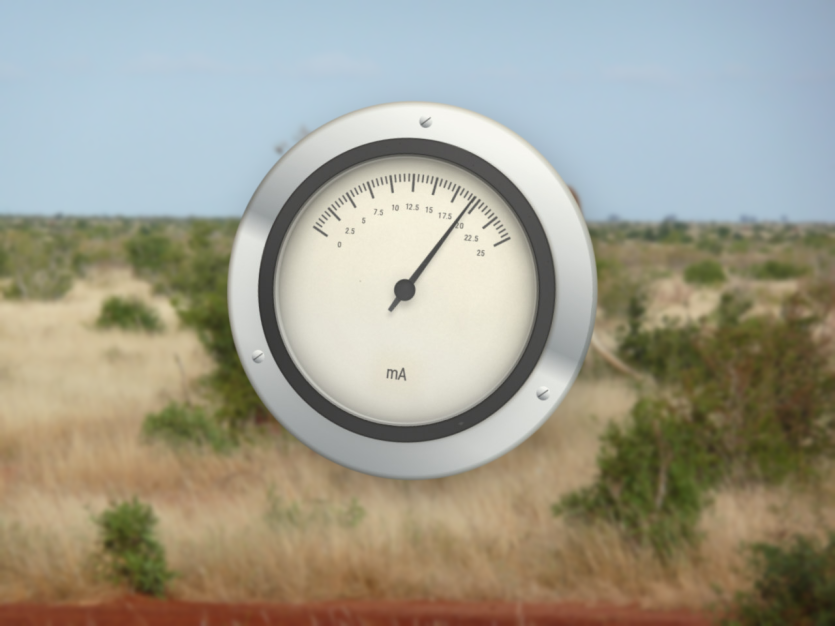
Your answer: **19.5** mA
